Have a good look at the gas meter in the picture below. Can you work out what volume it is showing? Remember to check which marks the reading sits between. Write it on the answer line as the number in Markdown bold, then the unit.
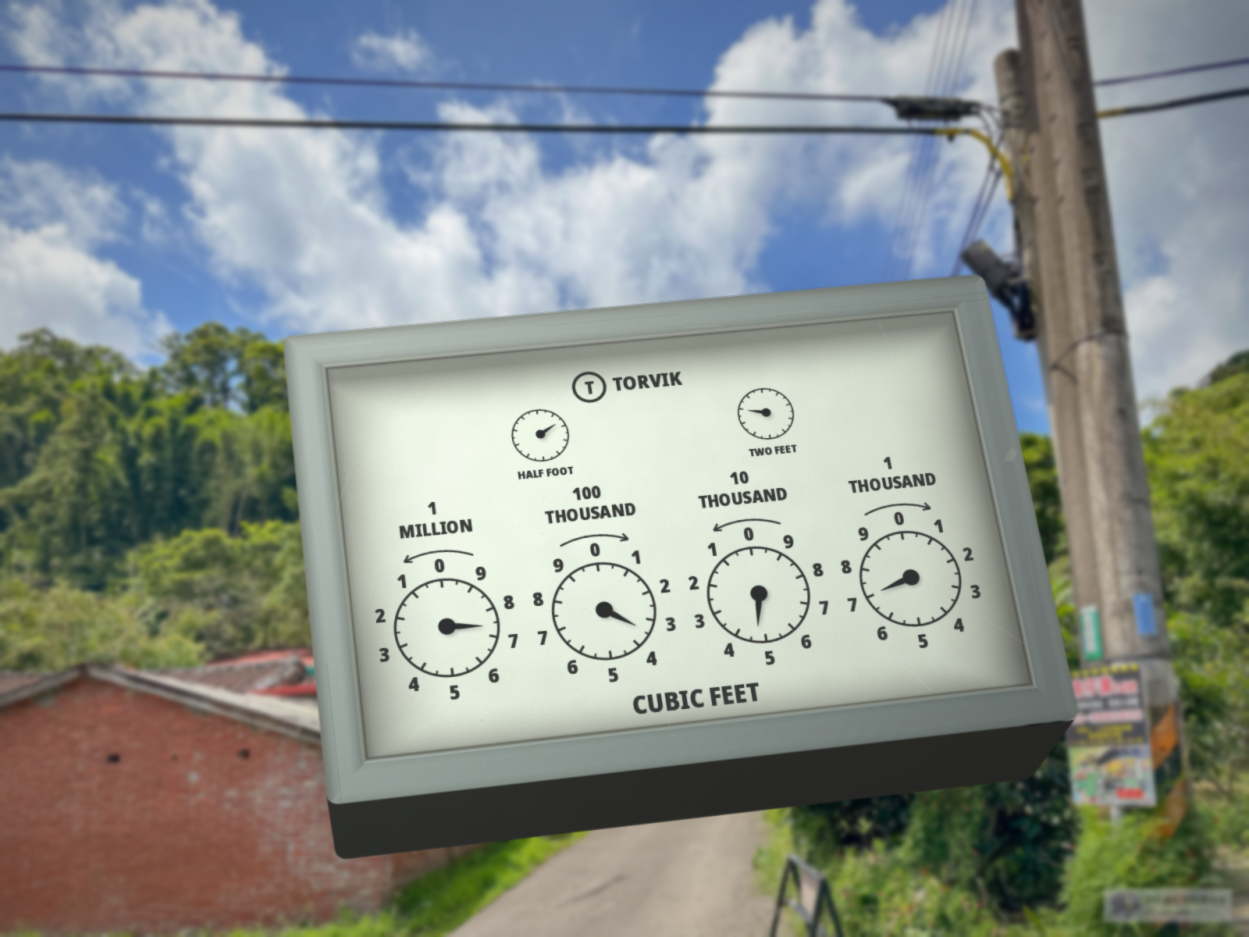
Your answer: **734700** ft³
